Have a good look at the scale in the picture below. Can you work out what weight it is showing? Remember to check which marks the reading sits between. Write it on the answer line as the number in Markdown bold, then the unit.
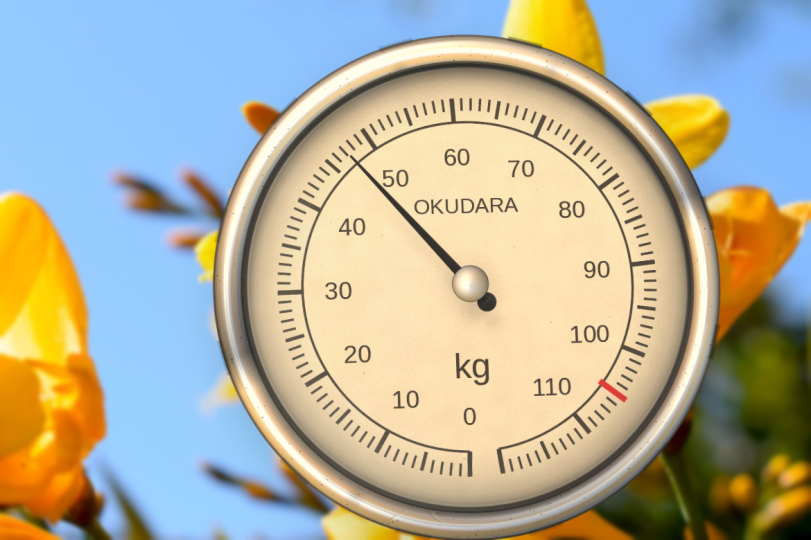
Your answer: **47** kg
